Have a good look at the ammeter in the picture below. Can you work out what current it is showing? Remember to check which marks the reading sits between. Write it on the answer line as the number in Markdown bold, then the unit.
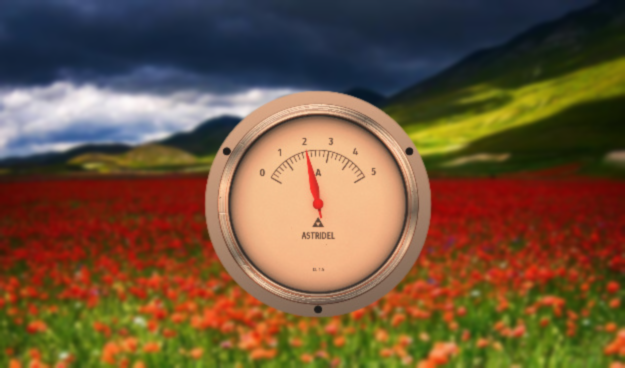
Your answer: **2** A
